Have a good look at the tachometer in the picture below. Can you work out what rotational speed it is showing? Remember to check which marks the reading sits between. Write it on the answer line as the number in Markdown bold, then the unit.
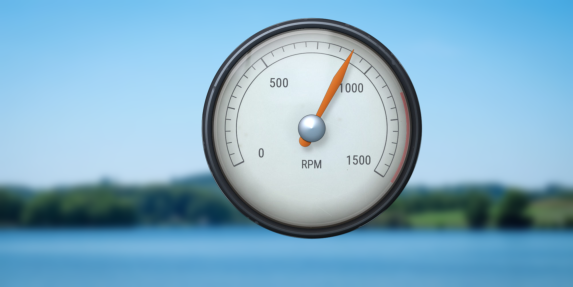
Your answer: **900** rpm
